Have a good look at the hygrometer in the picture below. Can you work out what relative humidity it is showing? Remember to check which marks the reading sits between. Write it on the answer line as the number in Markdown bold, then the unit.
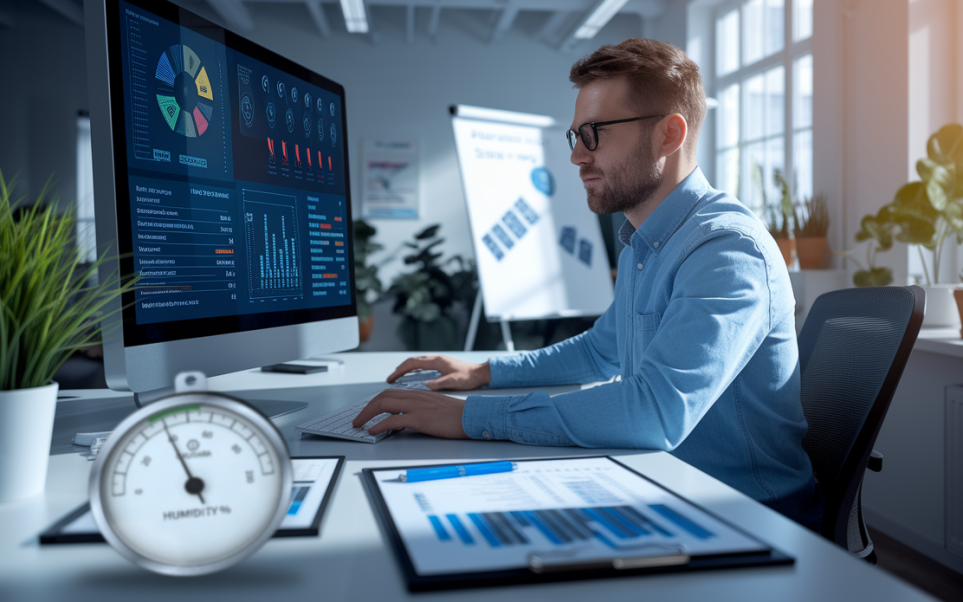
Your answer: **40** %
